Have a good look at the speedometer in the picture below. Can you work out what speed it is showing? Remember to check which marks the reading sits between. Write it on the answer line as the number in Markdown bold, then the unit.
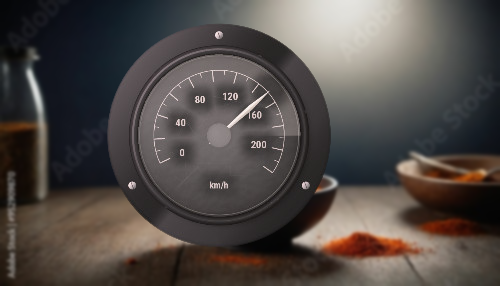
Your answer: **150** km/h
